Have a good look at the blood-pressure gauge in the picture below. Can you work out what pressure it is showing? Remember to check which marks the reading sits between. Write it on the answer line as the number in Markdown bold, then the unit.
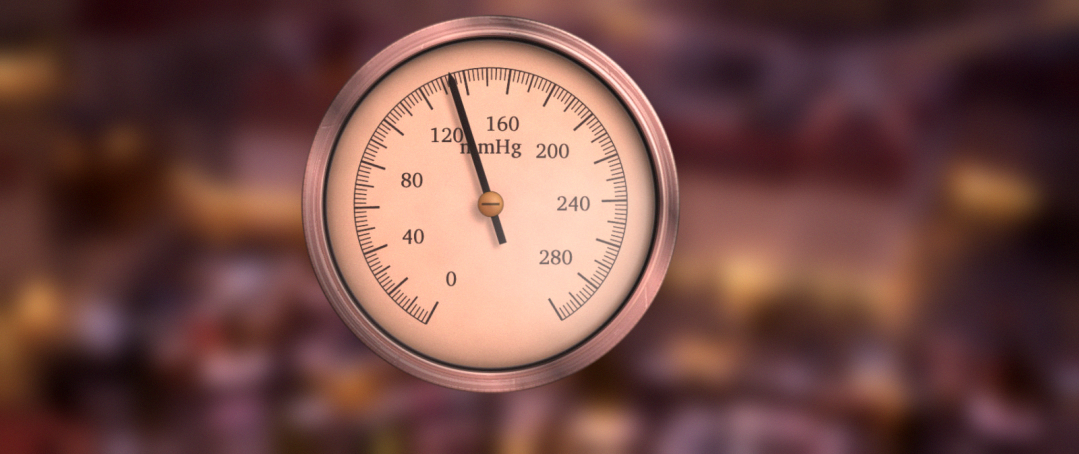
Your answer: **134** mmHg
